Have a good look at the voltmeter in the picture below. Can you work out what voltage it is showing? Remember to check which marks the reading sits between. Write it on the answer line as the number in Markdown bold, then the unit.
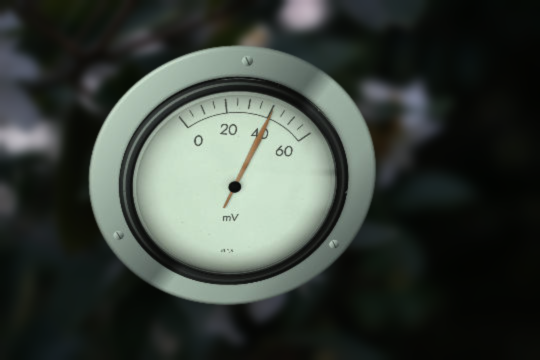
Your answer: **40** mV
